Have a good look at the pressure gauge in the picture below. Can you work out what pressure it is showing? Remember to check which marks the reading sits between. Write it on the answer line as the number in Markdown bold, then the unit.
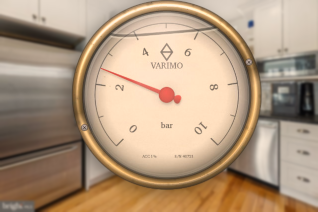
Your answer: **2.5** bar
